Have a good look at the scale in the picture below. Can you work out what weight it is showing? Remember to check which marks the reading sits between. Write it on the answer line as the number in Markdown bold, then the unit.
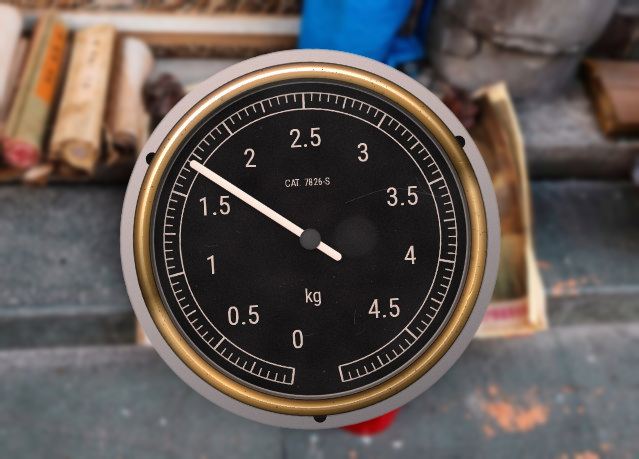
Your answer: **1.7** kg
